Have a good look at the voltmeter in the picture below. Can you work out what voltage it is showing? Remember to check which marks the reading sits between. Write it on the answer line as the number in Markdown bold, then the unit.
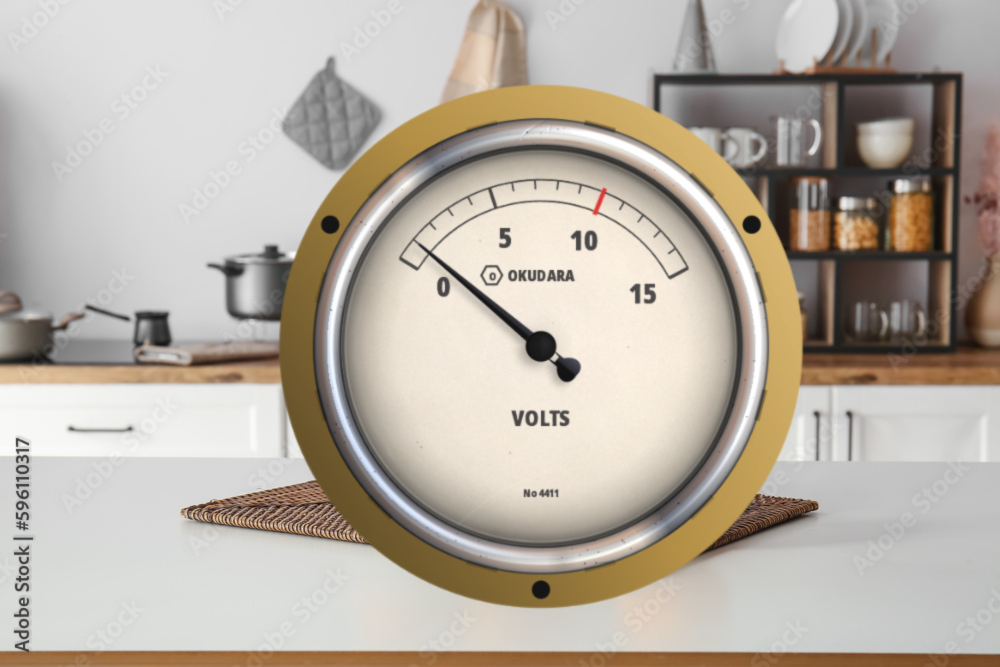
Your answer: **1** V
